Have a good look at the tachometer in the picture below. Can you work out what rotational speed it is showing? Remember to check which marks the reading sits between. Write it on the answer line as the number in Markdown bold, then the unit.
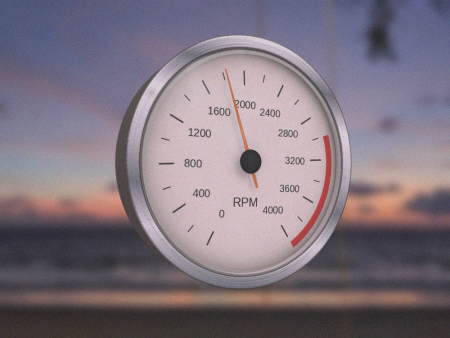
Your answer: **1800** rpm
